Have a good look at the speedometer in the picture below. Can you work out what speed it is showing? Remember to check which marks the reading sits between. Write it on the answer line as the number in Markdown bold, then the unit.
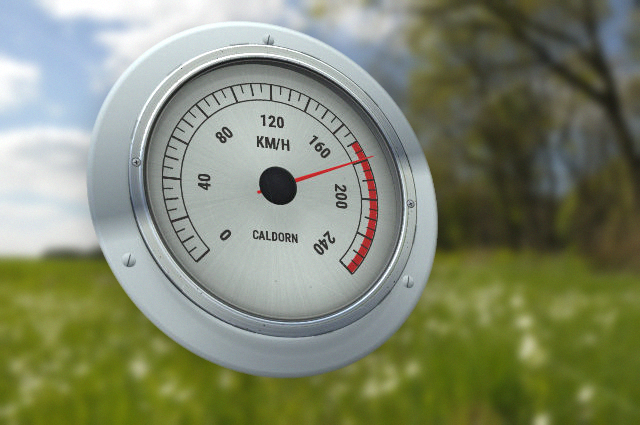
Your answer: **180** km/h
